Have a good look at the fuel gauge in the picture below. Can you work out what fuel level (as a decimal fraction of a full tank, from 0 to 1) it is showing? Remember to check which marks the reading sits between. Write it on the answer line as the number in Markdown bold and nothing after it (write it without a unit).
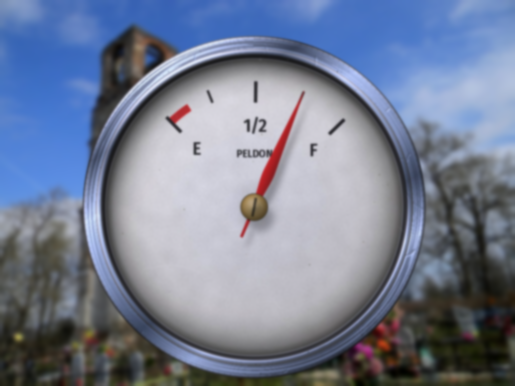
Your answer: **0.75**
